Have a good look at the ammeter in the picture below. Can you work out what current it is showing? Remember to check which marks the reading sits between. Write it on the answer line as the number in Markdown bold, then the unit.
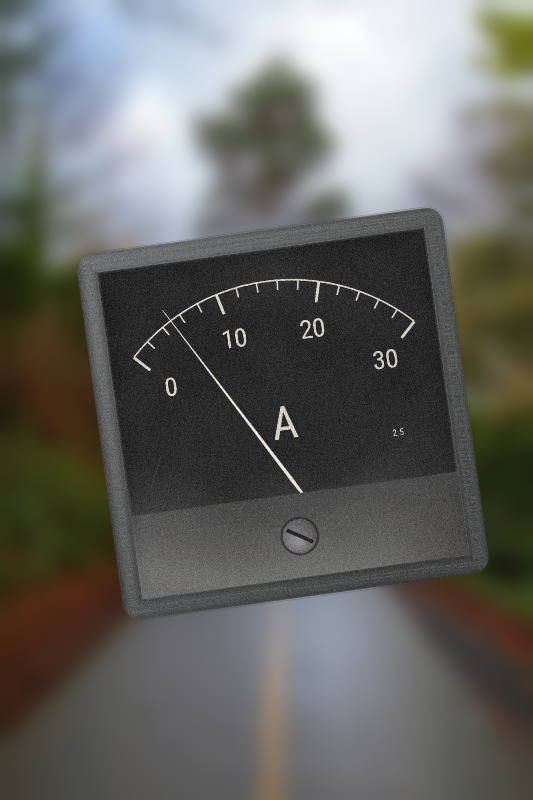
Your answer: **5** A
